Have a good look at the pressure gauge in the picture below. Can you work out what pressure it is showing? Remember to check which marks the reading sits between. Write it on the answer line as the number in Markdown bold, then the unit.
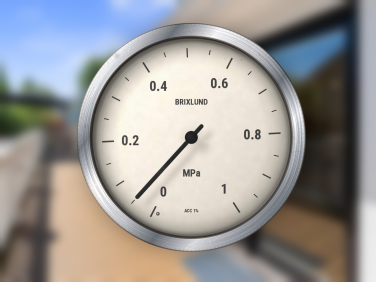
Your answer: **0.05** MPa
